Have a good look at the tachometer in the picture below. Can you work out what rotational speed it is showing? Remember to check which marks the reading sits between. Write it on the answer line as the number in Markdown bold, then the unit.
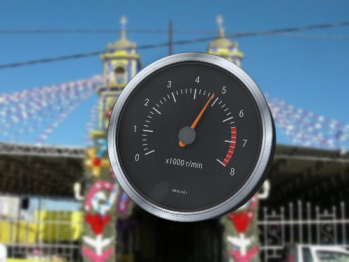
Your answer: **4800** rpm
